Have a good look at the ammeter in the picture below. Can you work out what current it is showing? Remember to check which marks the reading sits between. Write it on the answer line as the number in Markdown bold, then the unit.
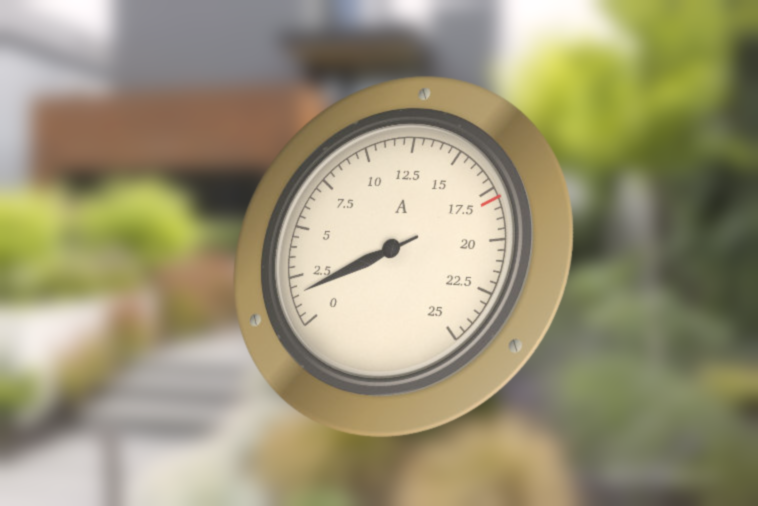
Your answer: **1.5** A
